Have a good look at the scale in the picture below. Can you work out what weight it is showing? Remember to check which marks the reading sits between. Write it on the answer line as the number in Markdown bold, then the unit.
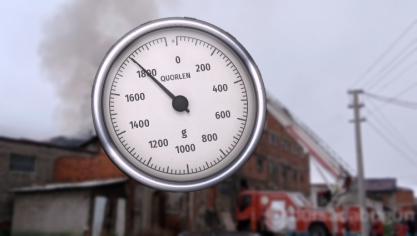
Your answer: **1800** g
